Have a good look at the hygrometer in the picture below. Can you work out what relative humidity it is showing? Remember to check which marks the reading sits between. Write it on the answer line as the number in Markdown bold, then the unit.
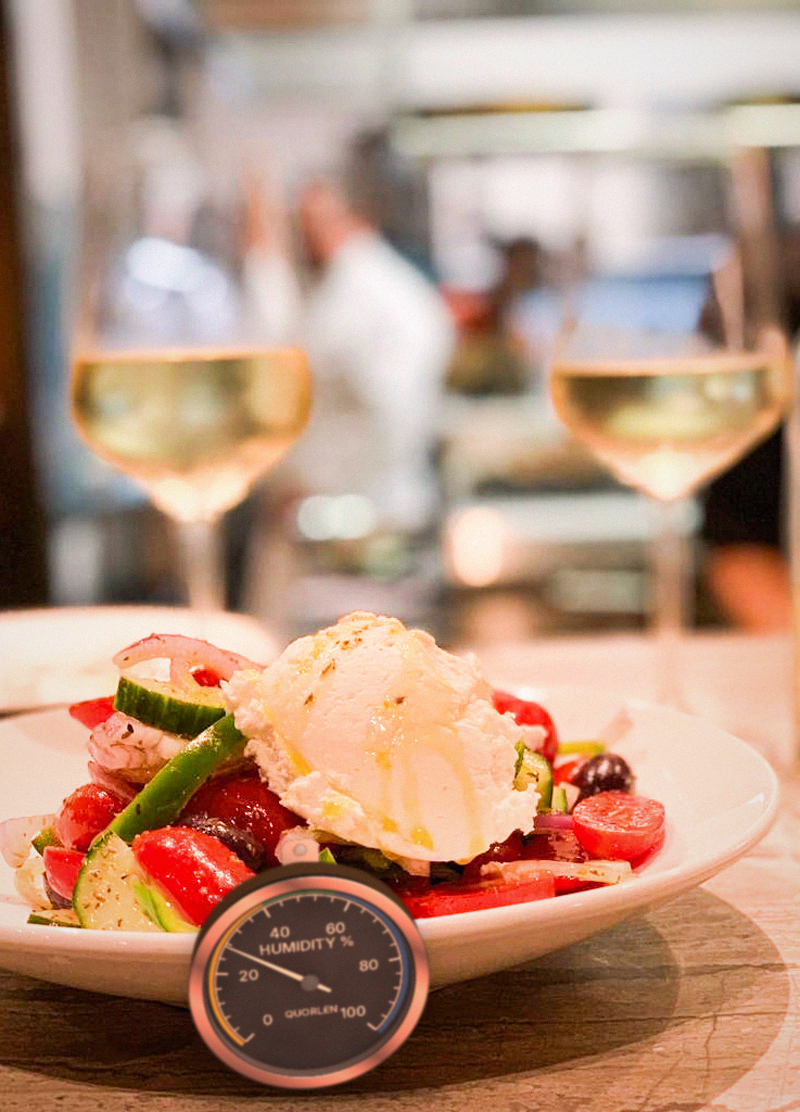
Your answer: **28** %
